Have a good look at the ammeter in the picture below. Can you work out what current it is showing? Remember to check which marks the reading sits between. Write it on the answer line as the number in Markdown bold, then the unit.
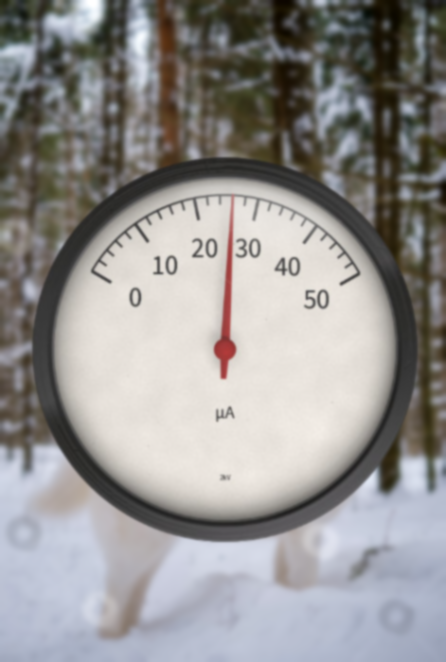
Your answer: **26** µA
